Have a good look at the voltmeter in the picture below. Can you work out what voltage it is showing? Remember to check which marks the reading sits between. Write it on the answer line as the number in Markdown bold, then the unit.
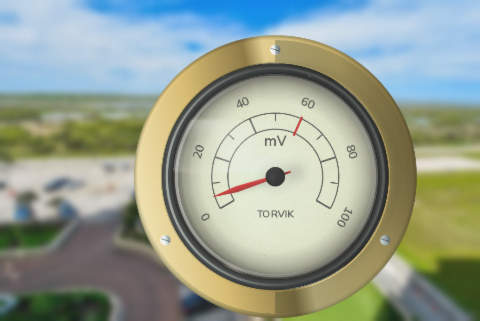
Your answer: **5** mV
